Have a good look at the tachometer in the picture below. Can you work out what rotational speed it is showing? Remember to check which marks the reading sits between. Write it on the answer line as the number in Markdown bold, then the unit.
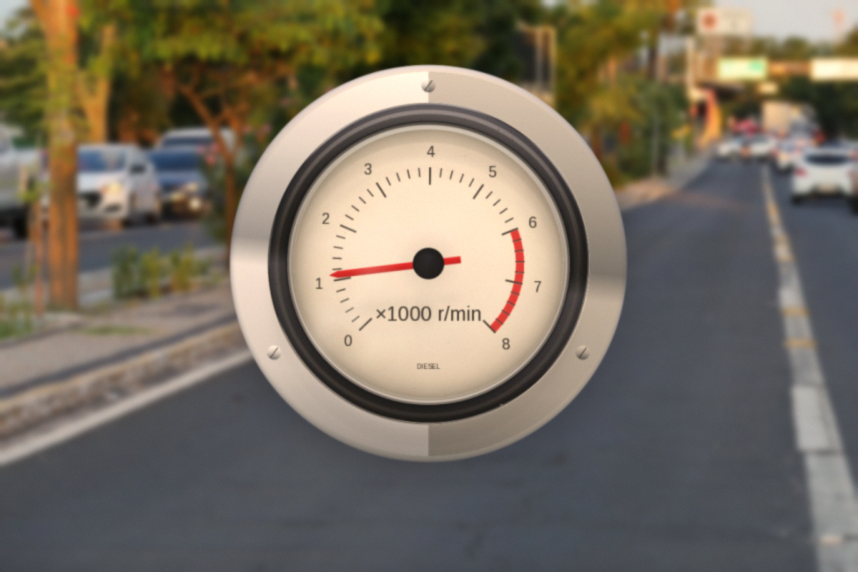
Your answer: **1100** rpm
